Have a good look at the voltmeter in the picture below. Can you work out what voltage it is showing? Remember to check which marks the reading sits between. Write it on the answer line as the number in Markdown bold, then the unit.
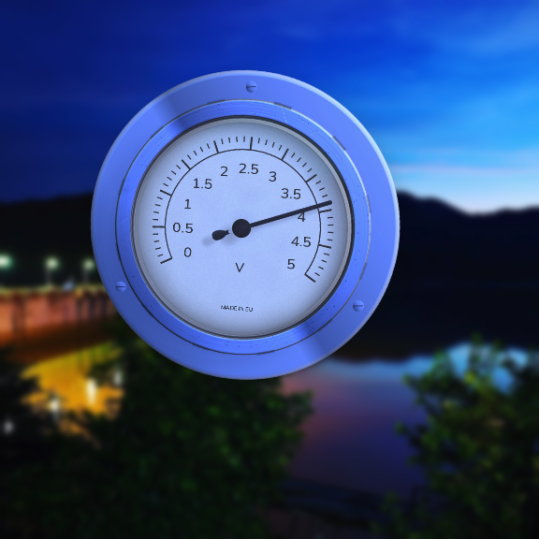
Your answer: **3.9** V
